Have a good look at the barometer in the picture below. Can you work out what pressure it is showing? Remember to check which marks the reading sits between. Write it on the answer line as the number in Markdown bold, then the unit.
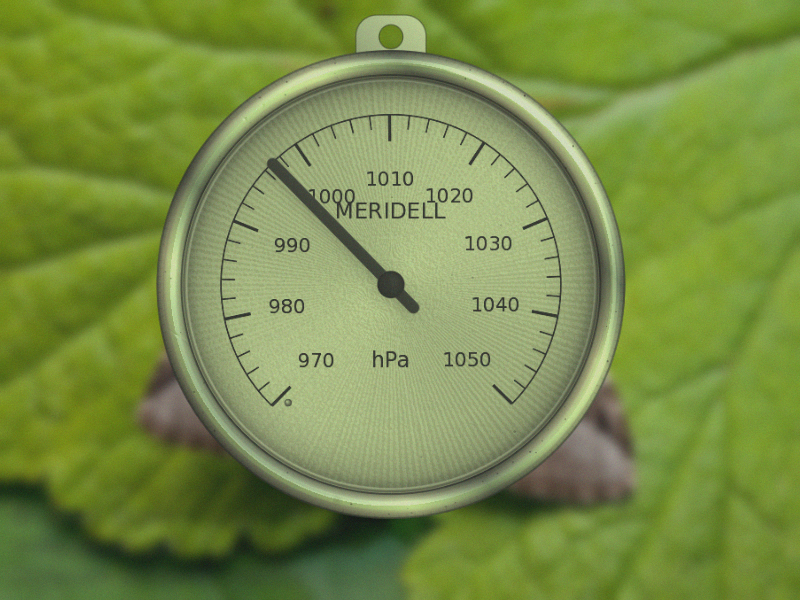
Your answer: **997** hPa
